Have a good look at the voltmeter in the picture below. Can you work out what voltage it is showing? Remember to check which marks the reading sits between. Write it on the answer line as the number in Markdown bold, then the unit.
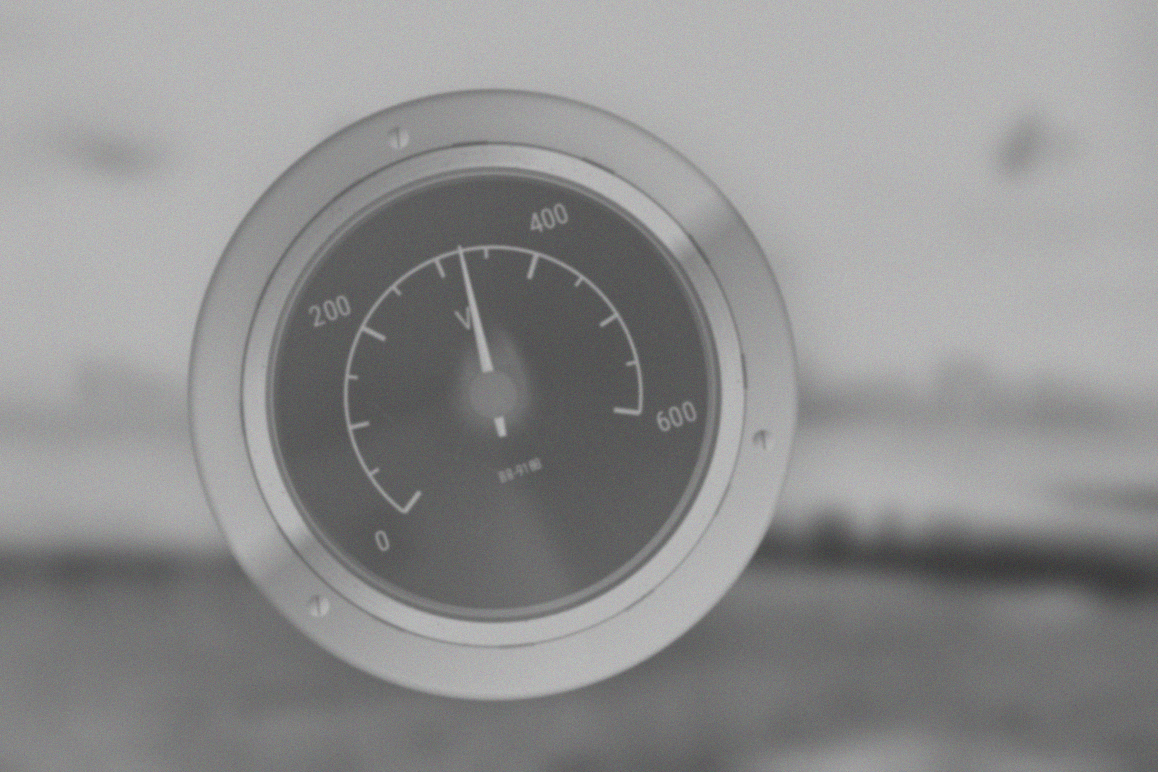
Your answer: **325** V
